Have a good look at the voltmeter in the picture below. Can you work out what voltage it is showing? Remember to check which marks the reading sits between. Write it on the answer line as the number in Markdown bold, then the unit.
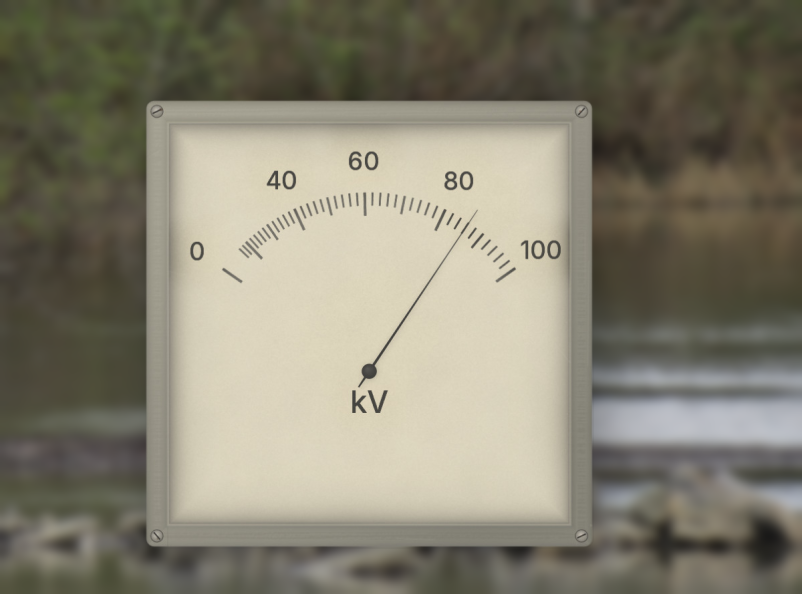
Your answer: **86** kV
